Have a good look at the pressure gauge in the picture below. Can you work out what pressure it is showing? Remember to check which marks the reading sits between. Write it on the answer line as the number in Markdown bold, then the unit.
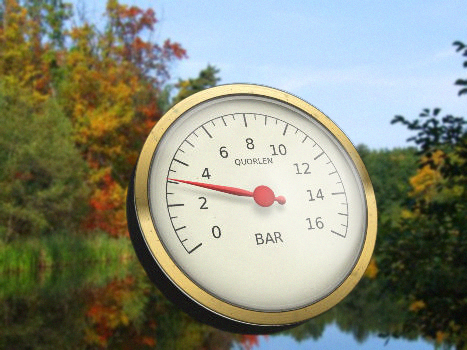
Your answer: **3** bar
